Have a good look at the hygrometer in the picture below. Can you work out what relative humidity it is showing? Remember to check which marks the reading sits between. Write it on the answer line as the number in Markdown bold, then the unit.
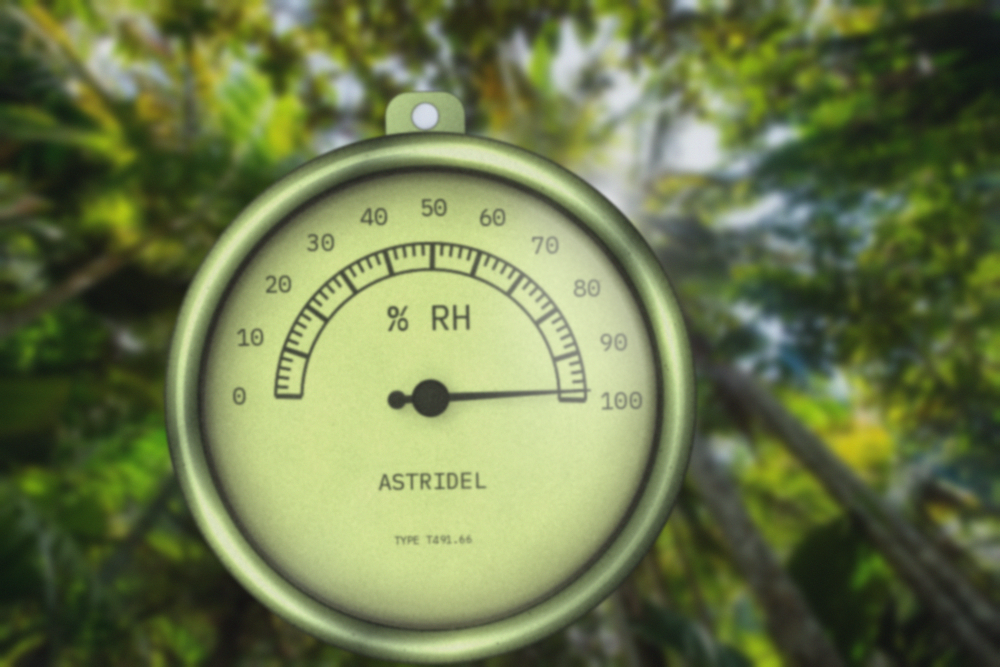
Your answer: **98** %
